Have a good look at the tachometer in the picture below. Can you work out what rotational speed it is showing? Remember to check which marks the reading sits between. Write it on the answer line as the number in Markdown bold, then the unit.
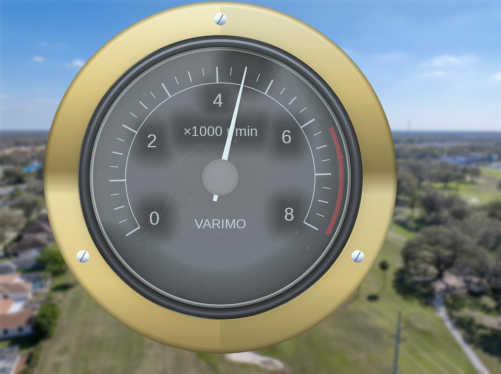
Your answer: **4500** rpm
